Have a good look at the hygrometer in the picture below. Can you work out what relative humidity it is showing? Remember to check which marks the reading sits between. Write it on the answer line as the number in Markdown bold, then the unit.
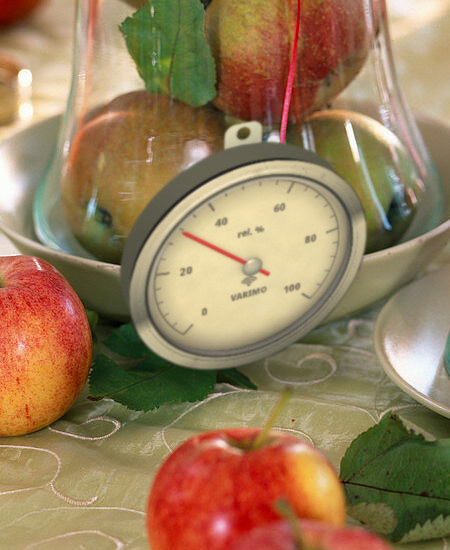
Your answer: **32** %
